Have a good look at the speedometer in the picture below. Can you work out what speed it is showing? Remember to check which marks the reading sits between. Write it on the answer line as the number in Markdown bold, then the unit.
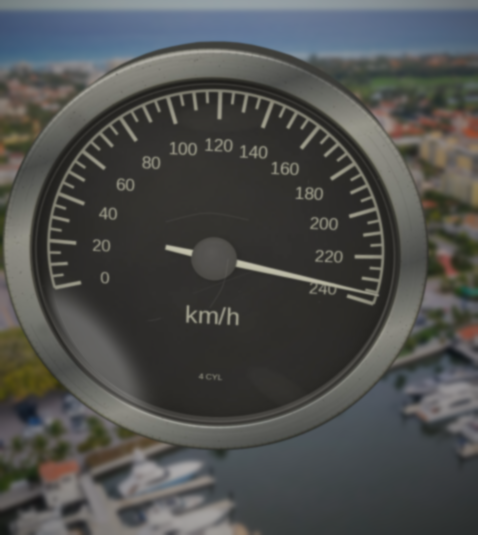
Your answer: **235** km/h
